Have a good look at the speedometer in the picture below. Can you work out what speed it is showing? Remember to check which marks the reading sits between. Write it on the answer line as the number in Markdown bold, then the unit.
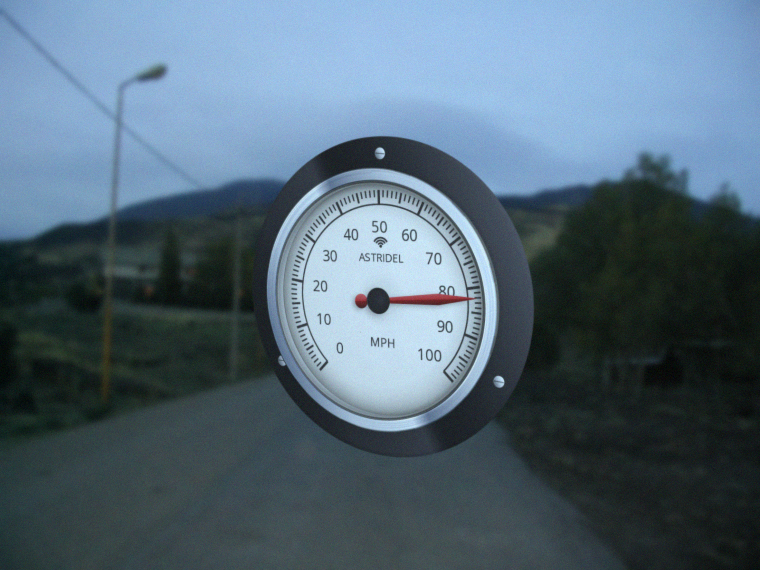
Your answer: **82** mph
